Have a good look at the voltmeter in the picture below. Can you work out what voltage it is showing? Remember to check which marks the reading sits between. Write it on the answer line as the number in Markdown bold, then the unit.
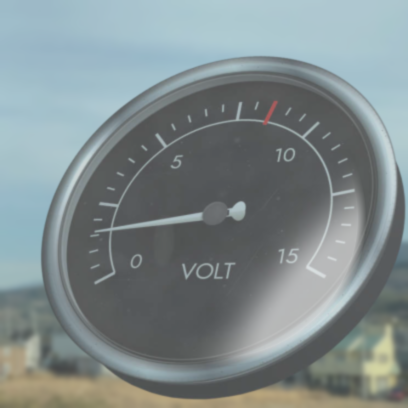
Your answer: **1.5** V
